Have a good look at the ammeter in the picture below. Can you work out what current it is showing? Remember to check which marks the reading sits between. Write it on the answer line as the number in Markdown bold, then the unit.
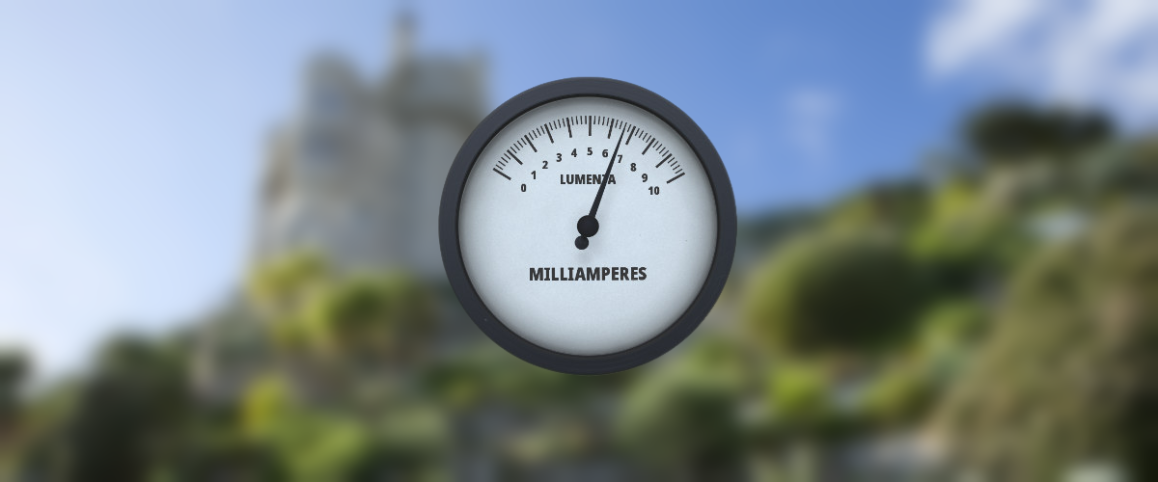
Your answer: **6.6** mA
